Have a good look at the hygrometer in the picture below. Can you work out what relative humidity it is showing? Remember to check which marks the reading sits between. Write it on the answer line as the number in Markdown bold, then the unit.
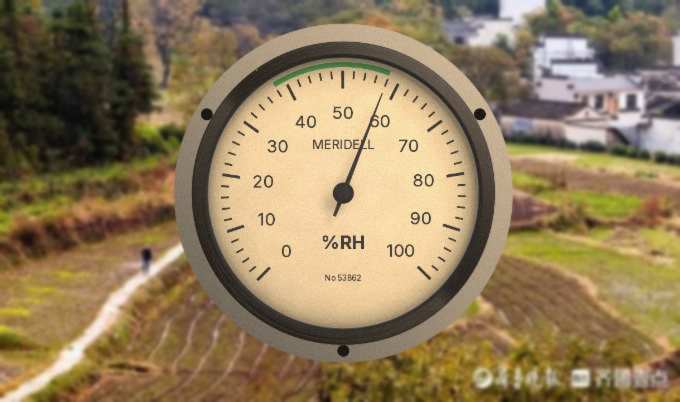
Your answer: **58** %
